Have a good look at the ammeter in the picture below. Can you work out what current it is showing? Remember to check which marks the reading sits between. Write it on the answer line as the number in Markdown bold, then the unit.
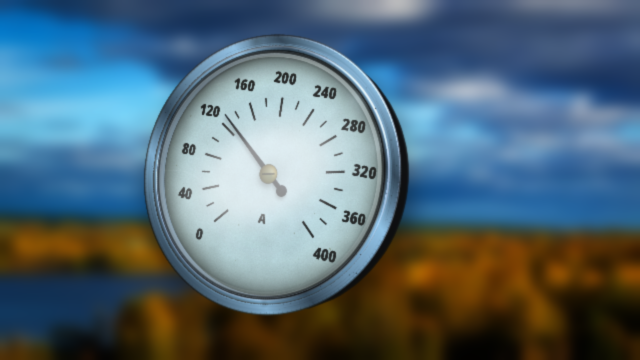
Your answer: **130** A
